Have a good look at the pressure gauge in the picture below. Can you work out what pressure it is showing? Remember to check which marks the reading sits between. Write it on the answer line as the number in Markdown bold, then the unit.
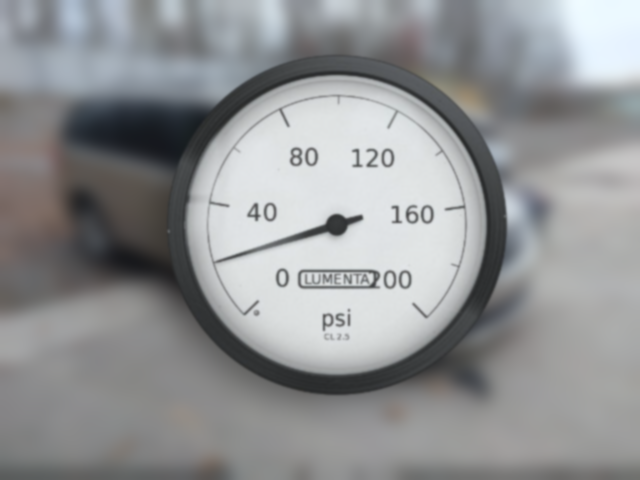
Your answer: **20** psi
